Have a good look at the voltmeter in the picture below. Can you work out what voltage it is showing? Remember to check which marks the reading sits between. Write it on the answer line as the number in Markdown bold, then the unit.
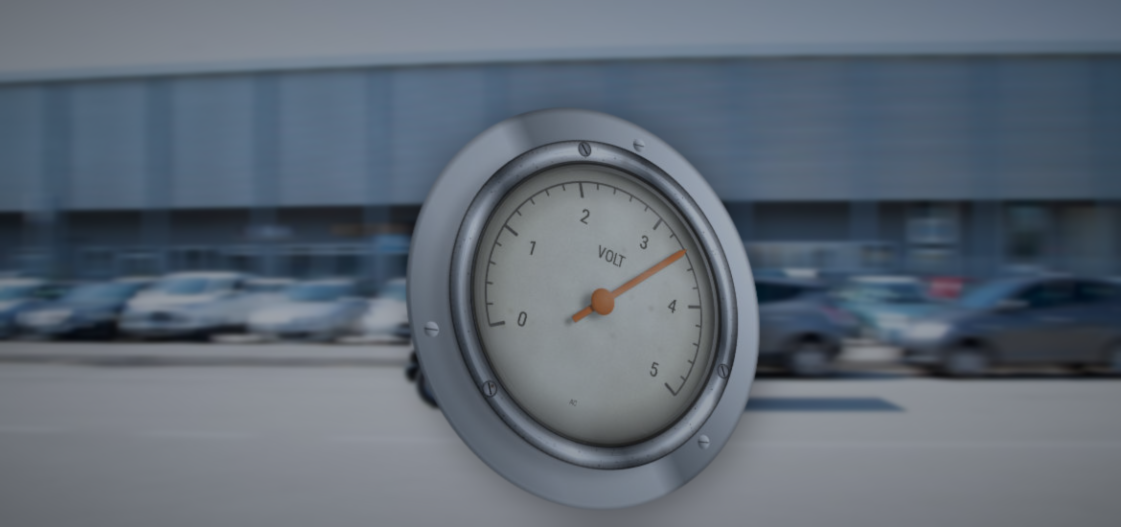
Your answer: **3.4** V
